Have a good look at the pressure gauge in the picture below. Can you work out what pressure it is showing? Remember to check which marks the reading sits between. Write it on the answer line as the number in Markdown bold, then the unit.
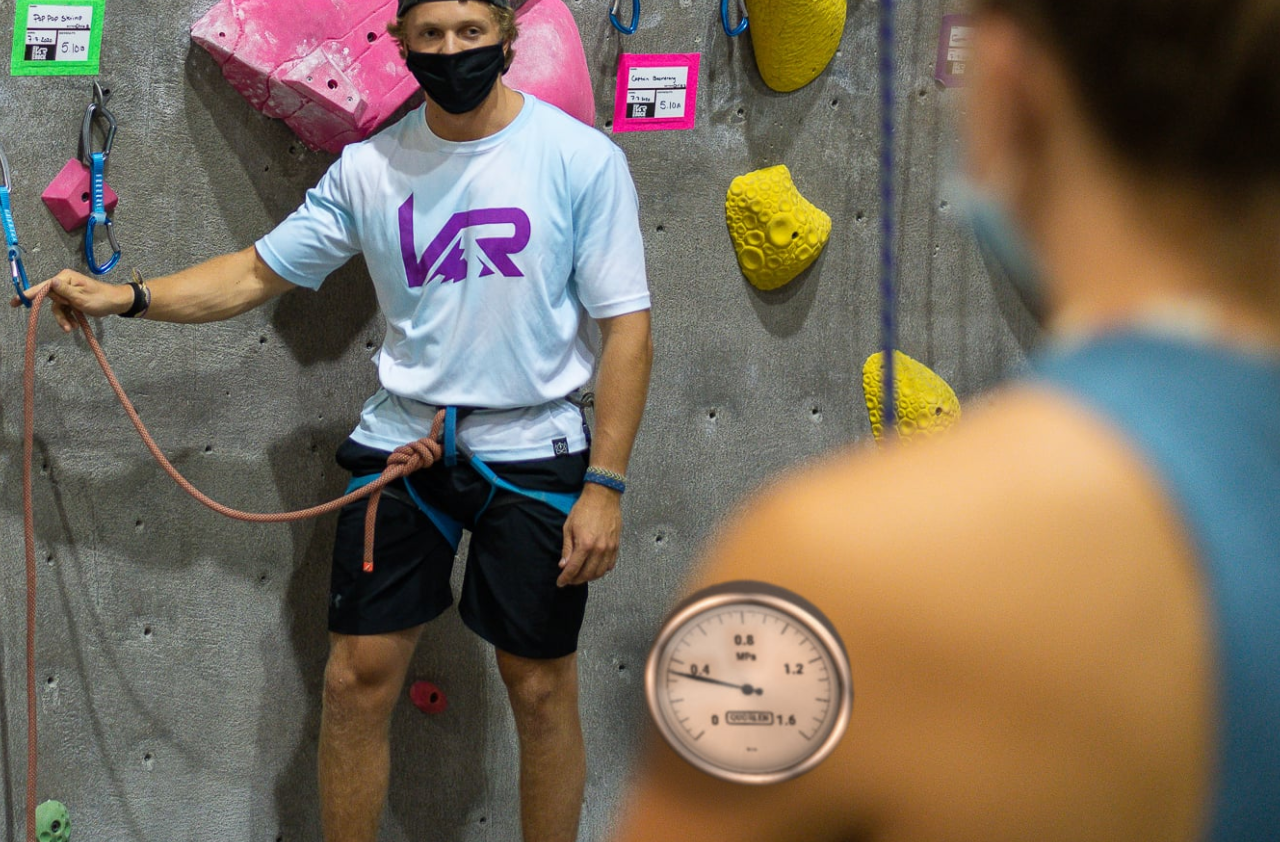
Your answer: **0.35** MPa
